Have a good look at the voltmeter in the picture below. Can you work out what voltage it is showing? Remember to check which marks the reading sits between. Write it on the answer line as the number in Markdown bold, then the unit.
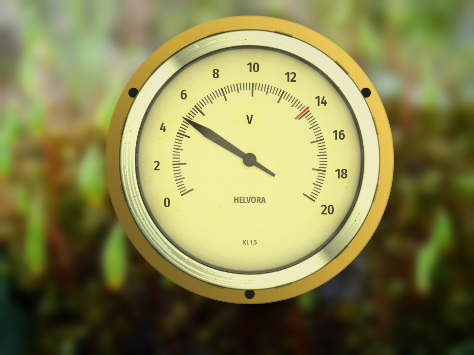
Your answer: **5** V
